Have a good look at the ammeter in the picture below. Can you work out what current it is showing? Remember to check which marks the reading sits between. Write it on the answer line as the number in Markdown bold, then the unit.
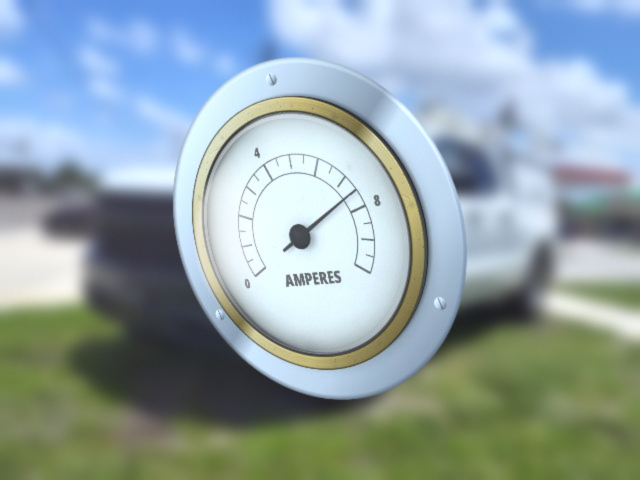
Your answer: **7.5** A
